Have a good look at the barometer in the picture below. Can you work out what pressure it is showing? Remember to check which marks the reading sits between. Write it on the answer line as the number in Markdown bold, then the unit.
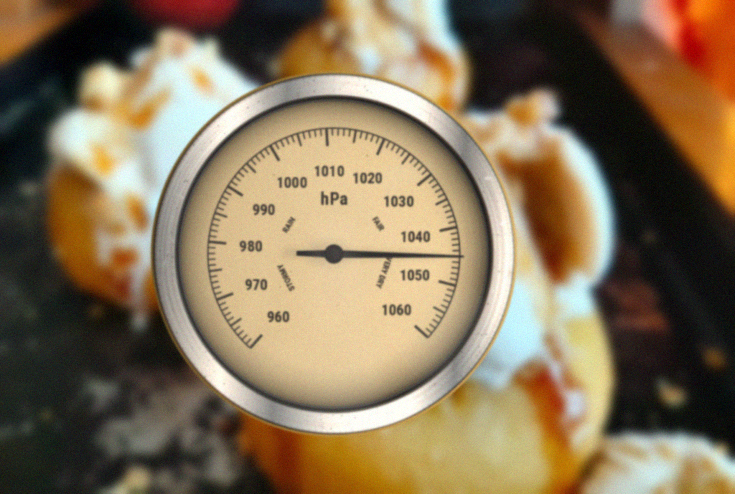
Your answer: **1045** hPa
